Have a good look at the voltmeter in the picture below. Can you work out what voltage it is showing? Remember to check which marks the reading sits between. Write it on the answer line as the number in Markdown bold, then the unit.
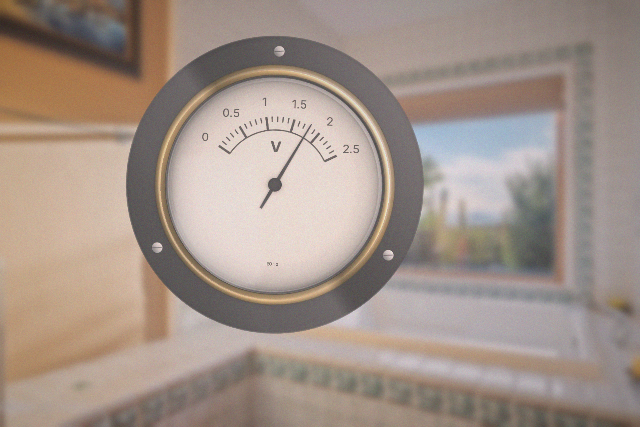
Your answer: **1.8** V
